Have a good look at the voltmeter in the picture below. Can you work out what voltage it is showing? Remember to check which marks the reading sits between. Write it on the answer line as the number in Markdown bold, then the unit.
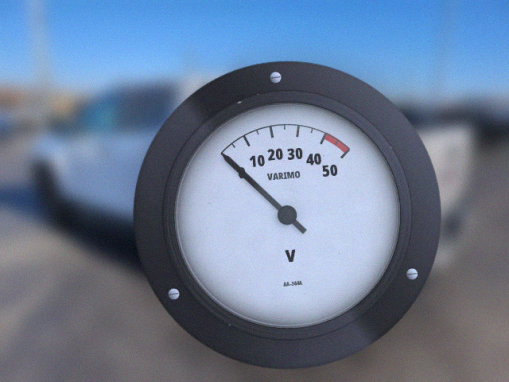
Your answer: **0** V
